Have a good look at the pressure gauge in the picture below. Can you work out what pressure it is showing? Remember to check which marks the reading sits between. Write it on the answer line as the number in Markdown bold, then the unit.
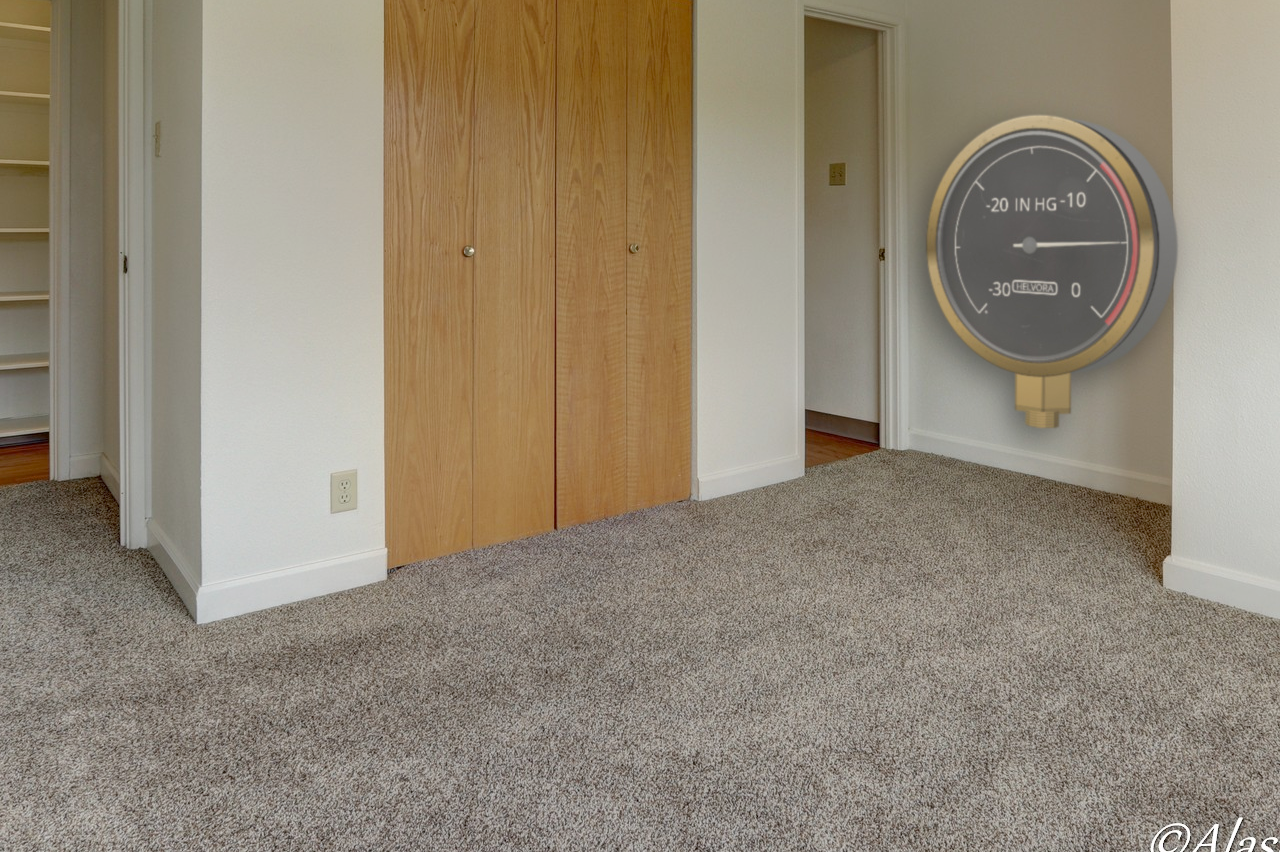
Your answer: **-5** inHg
